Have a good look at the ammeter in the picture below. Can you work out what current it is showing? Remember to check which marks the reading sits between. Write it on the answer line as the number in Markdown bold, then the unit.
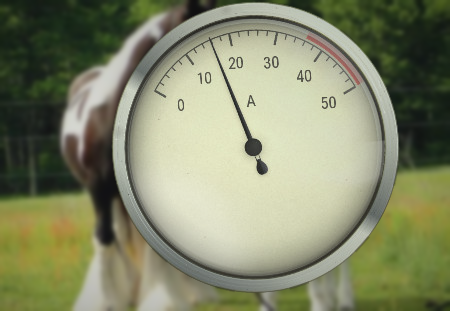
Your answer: **16** A
